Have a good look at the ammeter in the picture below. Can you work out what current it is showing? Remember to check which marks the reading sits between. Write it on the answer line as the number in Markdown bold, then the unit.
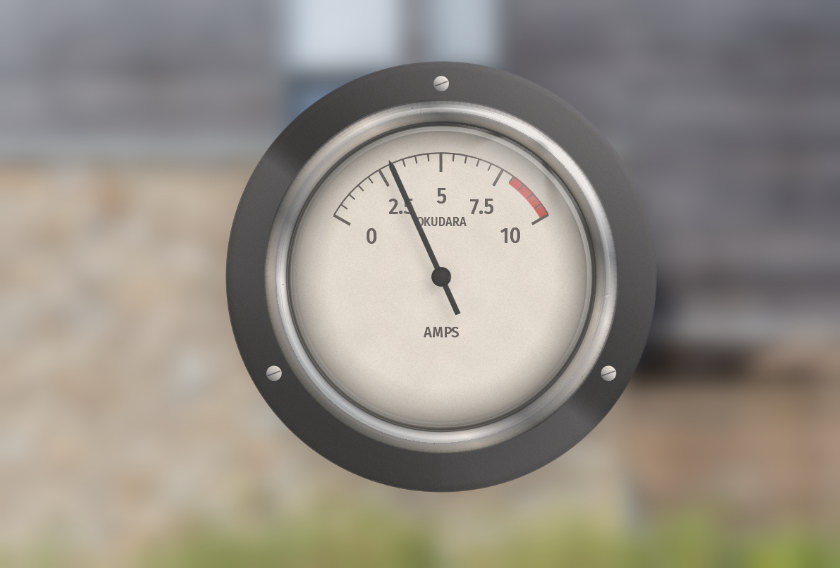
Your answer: **3** A
